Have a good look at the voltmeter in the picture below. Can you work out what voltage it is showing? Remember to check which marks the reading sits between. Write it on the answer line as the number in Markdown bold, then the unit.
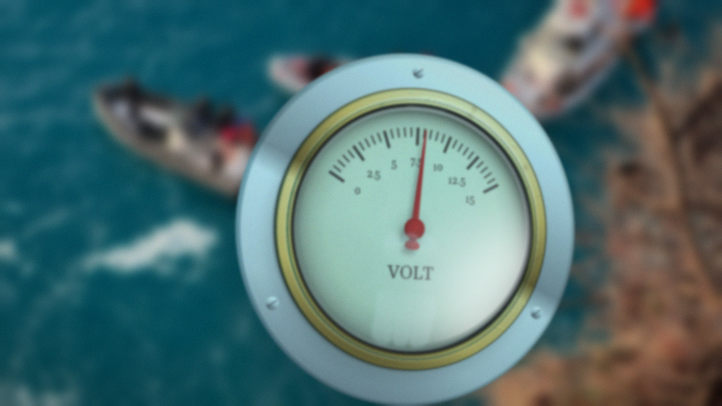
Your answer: **8** V
